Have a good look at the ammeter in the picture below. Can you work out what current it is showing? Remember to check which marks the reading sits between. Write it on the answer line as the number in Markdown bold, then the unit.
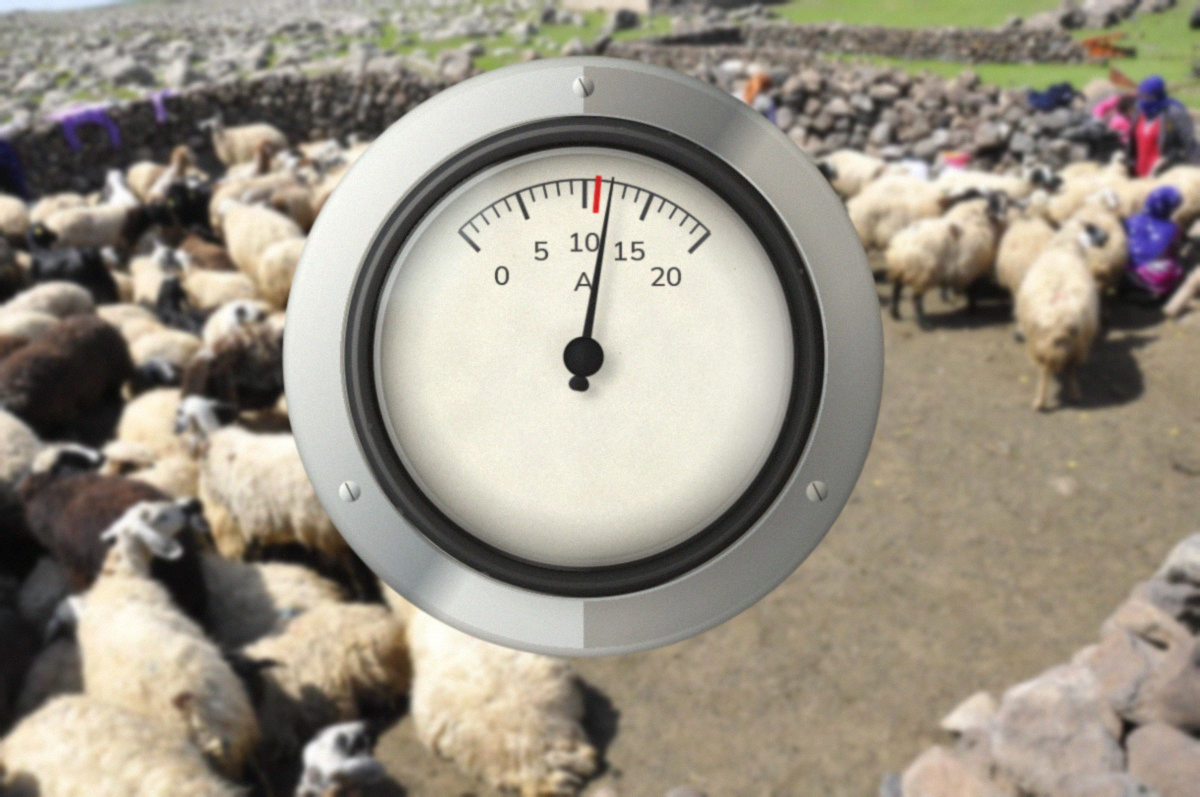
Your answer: **12** A
